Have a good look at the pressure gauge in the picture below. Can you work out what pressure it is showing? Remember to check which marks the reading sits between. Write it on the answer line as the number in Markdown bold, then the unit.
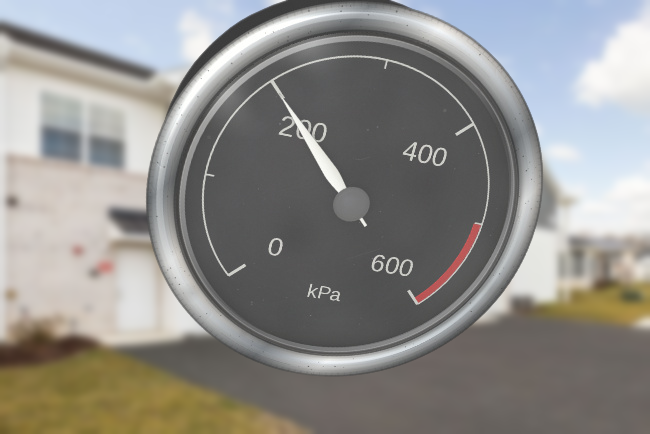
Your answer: **200** kPa
